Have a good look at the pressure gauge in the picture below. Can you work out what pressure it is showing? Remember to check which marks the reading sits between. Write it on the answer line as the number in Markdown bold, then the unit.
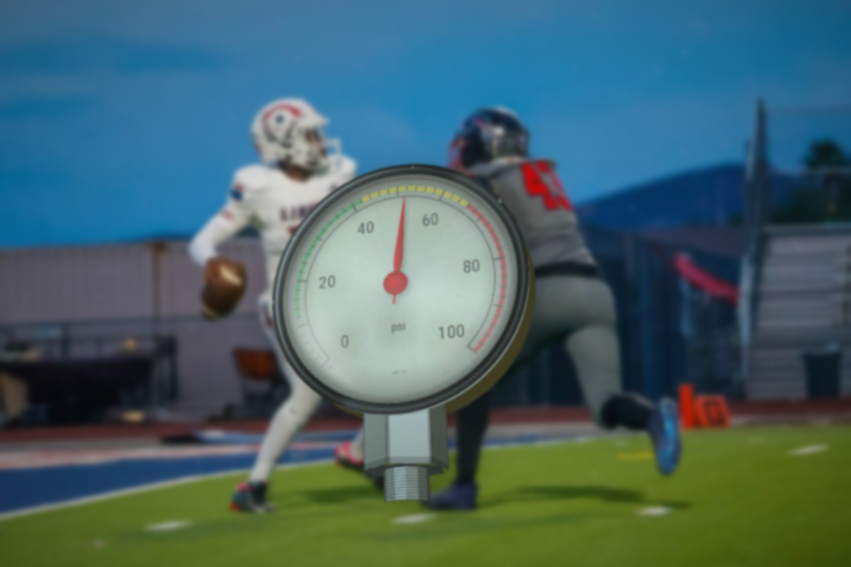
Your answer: **52** psi
